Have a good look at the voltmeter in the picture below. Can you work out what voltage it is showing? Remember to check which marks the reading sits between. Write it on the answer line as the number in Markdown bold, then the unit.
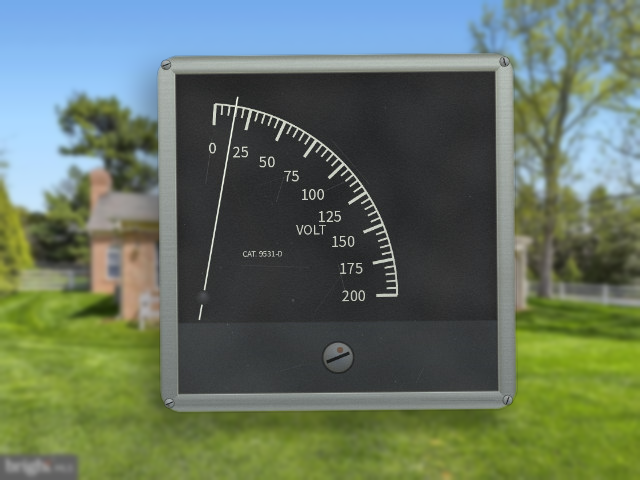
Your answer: **15** V
